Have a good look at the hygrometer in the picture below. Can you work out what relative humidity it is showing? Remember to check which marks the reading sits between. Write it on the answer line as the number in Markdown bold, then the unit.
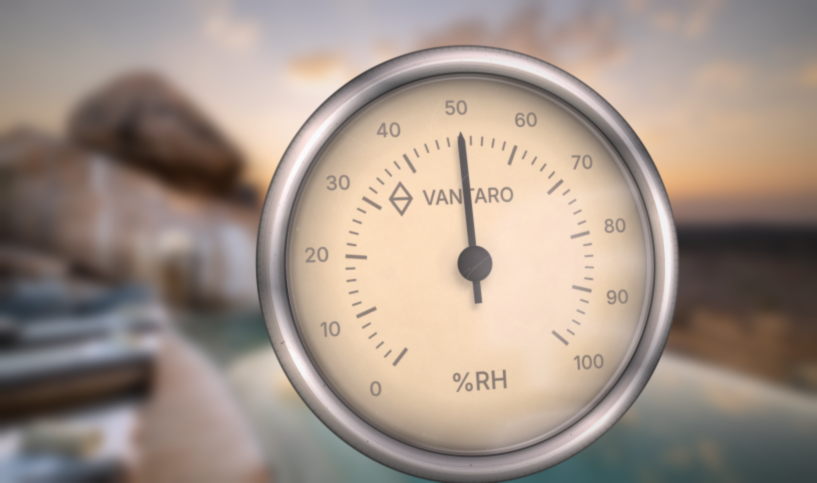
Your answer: **50** %
